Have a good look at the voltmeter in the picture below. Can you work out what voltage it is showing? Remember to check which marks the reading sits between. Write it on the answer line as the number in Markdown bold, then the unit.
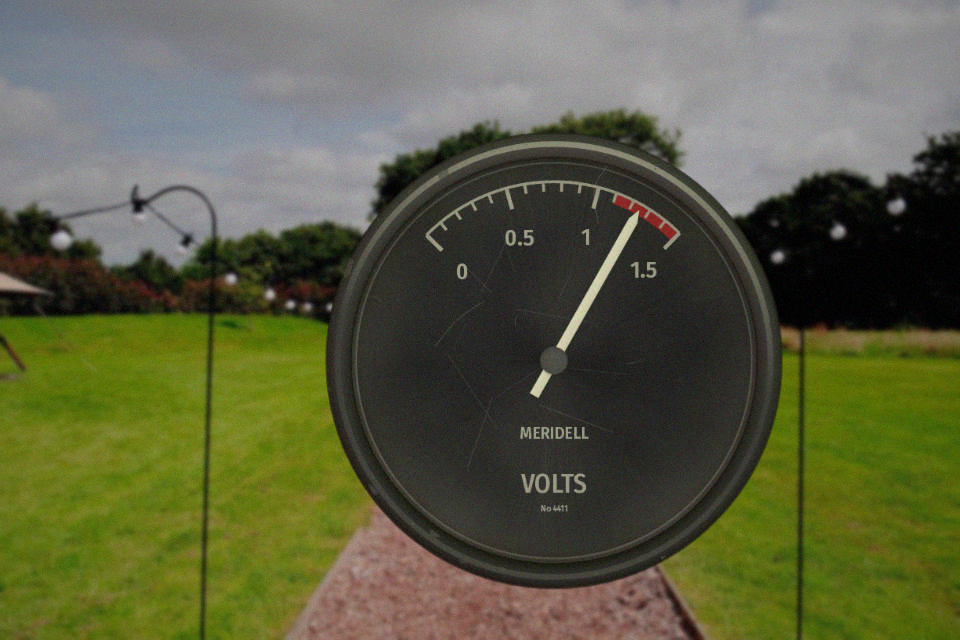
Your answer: **1.25** V
